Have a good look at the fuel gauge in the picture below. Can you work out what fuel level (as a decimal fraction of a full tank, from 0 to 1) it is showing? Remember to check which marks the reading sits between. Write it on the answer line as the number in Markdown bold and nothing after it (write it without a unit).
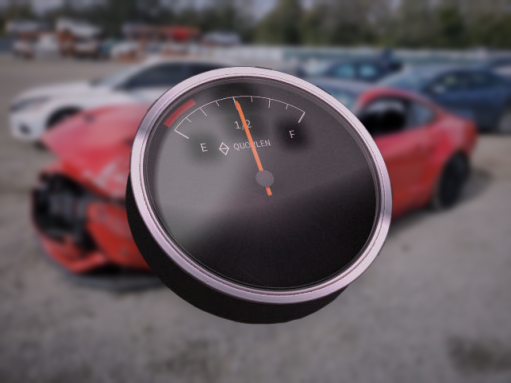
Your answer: **0.5**
